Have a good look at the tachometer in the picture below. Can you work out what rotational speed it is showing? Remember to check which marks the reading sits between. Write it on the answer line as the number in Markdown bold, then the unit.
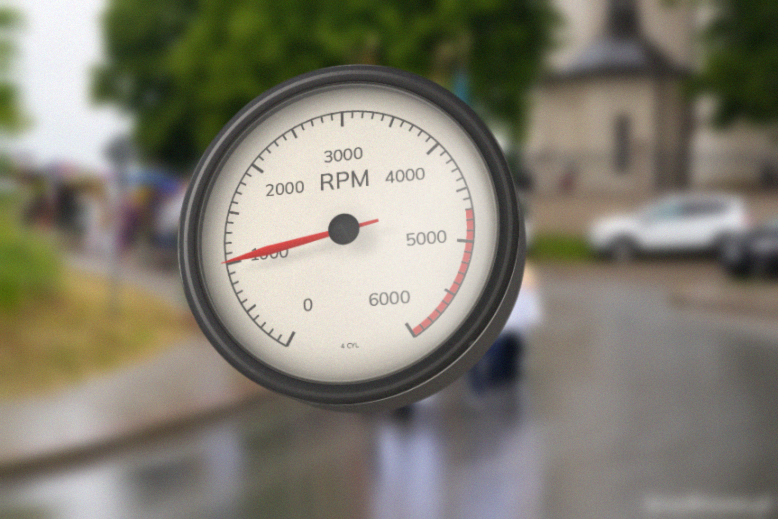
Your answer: **1000** rpm
